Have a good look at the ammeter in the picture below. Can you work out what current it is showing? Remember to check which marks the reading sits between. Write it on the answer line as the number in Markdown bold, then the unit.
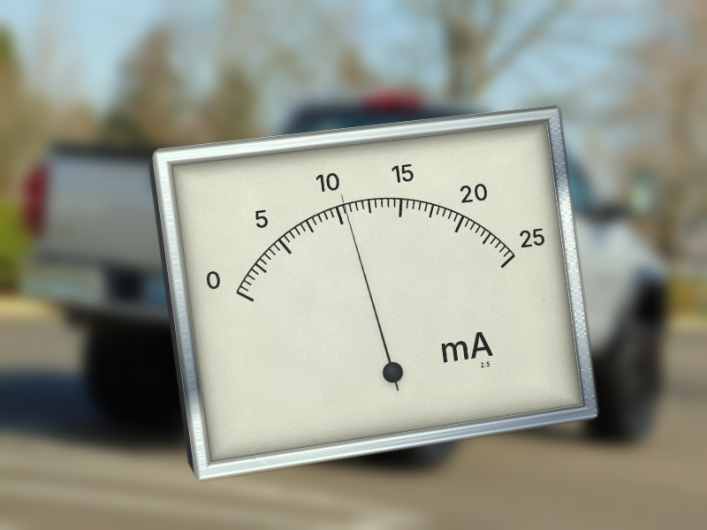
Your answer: **10.5** mA
